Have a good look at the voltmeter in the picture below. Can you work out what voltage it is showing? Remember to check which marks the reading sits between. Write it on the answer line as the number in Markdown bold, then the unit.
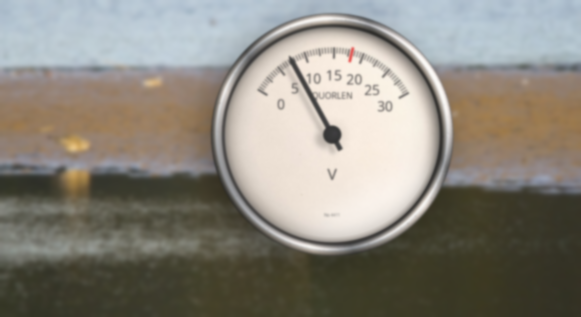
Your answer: **7.5** V
